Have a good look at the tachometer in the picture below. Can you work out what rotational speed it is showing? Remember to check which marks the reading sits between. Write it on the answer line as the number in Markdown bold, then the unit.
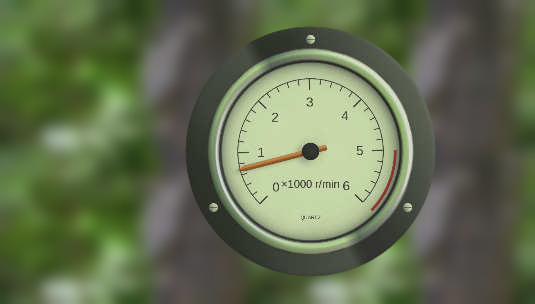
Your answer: **700** rpm
